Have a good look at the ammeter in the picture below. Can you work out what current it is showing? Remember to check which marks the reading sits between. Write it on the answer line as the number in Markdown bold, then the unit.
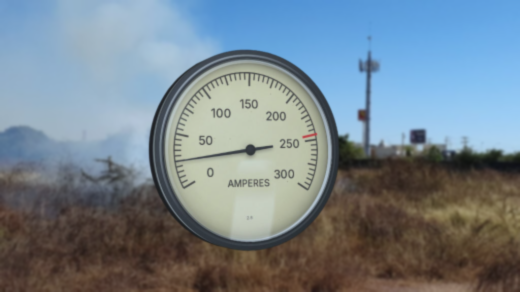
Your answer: **25** A
